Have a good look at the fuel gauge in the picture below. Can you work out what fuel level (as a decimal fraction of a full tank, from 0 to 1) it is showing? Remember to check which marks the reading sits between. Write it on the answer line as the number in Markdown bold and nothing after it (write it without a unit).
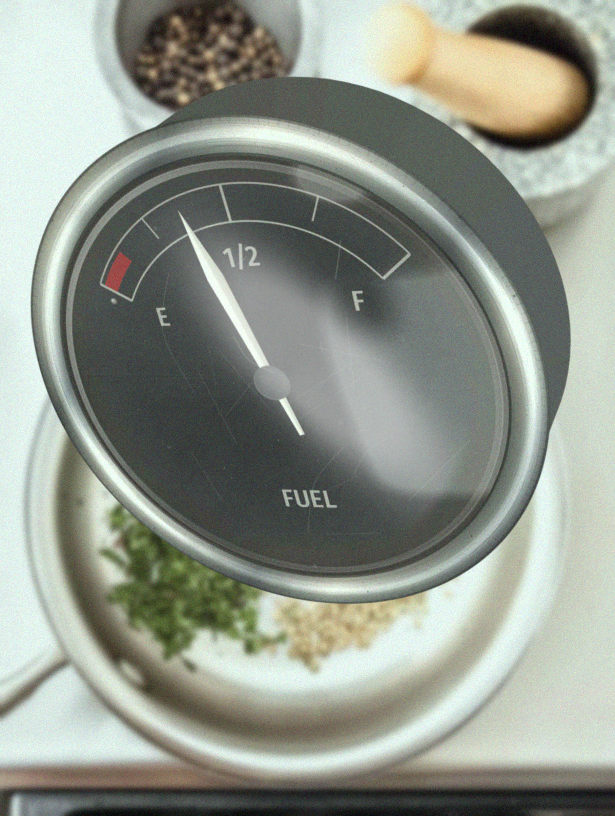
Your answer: **0.375**
